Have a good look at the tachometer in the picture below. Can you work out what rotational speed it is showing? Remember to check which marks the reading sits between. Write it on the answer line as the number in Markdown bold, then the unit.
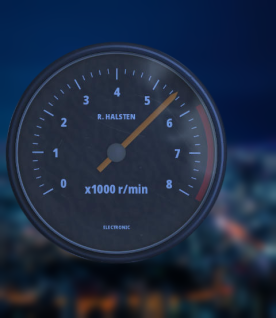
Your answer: **5500** rpm
